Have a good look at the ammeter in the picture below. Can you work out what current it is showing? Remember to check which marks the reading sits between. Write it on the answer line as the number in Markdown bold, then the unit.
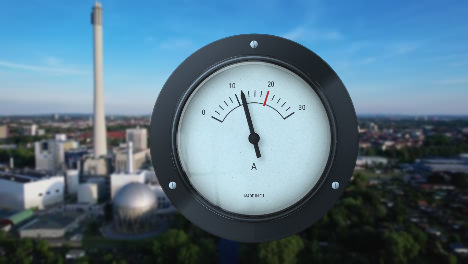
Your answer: **12** A
